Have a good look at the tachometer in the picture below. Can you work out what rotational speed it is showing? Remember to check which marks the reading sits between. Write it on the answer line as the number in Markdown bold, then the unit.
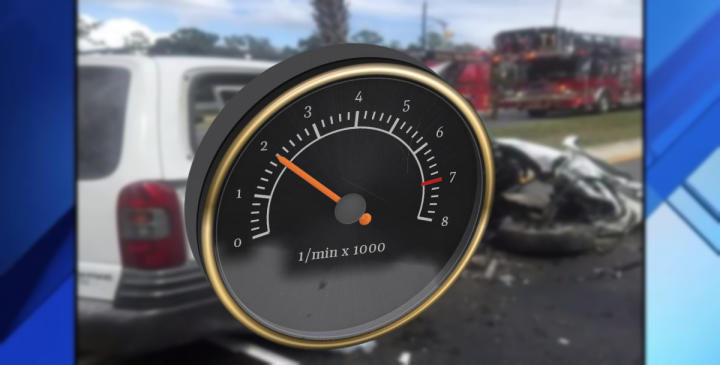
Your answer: **2000** rpm
